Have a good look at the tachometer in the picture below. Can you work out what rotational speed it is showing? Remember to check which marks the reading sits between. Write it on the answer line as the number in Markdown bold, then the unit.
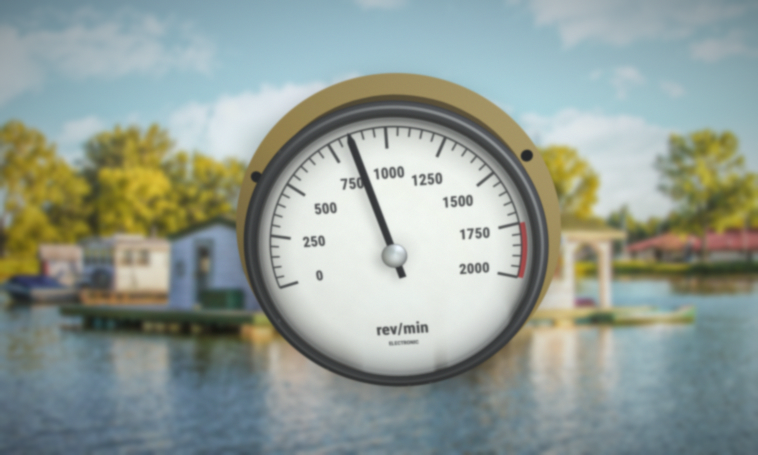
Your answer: **850** rpm
